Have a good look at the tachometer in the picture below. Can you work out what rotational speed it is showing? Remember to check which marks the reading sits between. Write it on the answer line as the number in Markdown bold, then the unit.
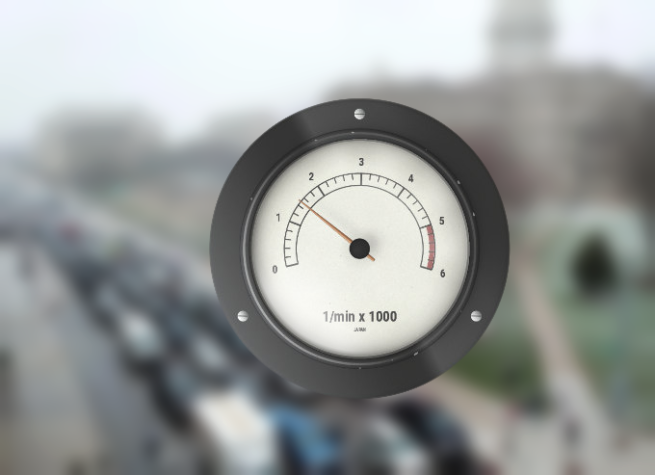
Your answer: **1500** rpm
